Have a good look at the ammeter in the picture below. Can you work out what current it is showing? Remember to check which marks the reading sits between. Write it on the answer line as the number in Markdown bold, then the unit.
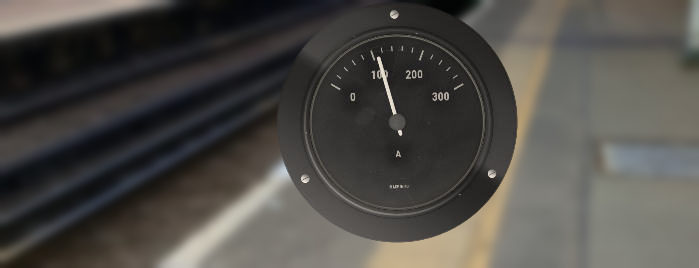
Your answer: **110** A
